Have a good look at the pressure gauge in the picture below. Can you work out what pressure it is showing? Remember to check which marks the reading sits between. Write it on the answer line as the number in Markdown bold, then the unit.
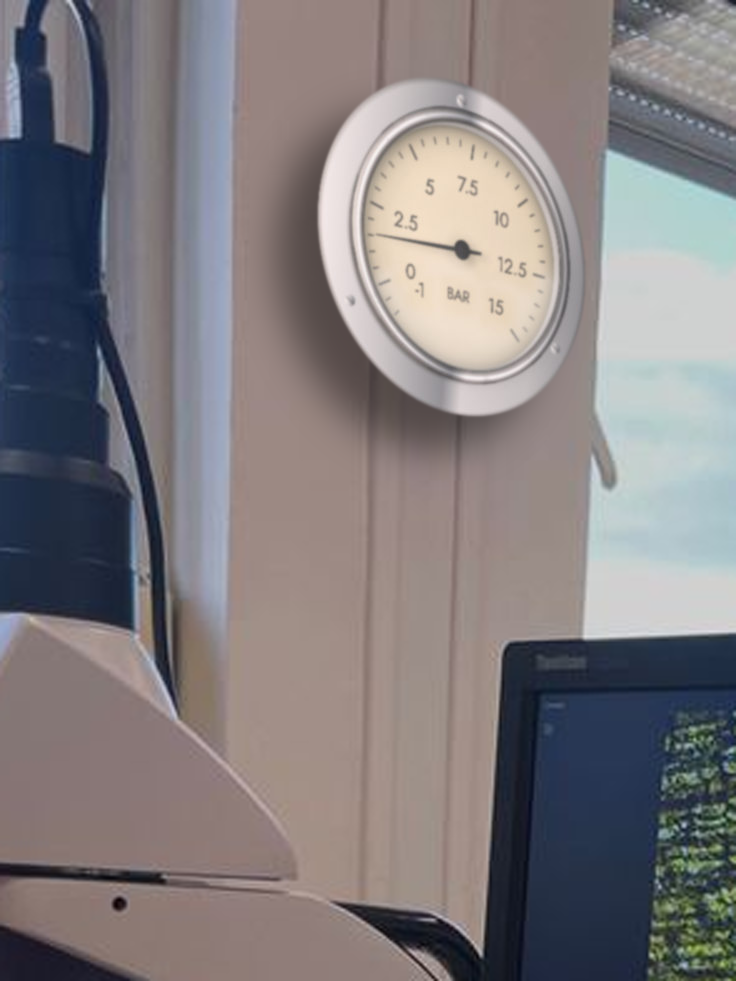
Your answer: **1.5** bar
